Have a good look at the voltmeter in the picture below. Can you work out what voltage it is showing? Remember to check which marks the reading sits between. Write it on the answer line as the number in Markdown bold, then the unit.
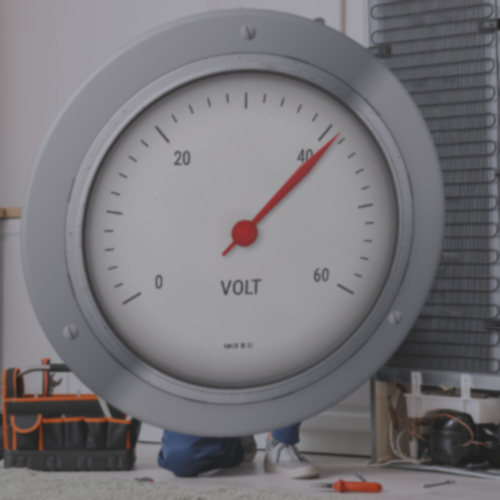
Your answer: **41** V
